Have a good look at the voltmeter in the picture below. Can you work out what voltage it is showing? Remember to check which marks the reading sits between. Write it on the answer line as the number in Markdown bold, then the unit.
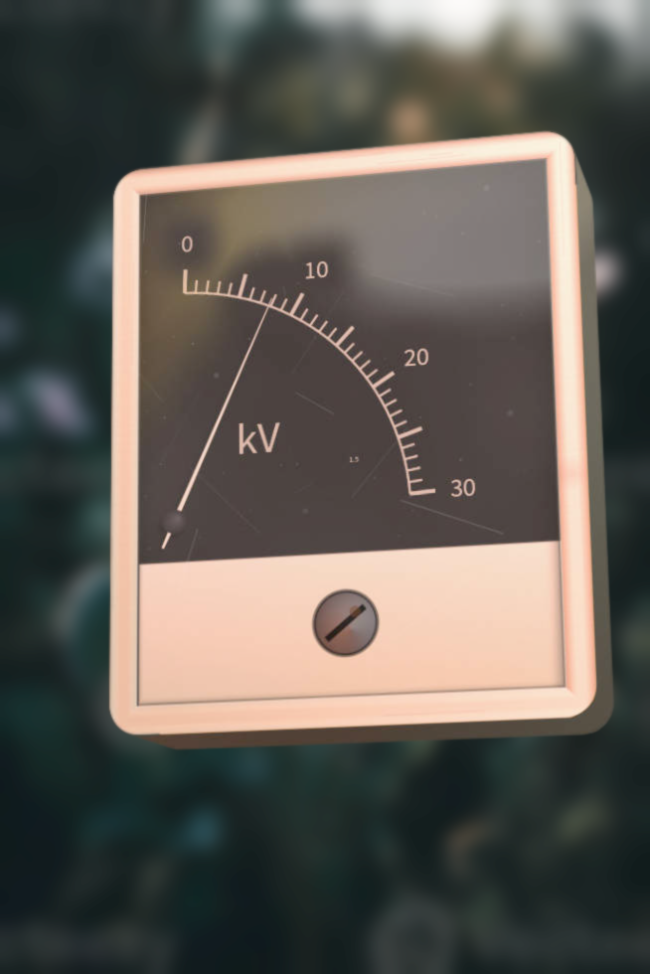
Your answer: **8** kV
